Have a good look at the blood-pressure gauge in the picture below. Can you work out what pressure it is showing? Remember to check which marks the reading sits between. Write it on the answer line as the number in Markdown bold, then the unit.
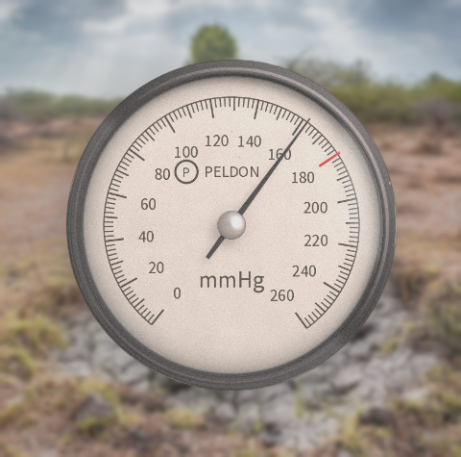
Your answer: **162** mmHg
